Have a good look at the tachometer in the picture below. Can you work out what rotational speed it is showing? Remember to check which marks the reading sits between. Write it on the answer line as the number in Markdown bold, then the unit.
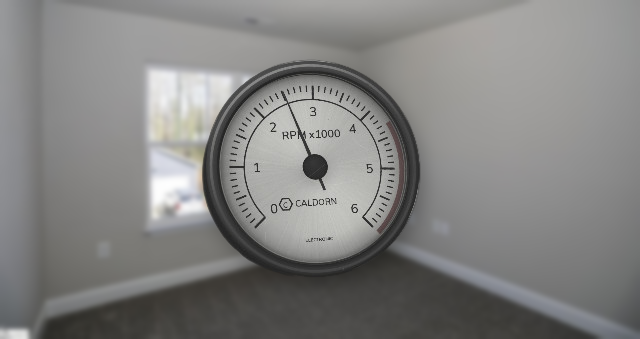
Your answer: **2500** rpm
